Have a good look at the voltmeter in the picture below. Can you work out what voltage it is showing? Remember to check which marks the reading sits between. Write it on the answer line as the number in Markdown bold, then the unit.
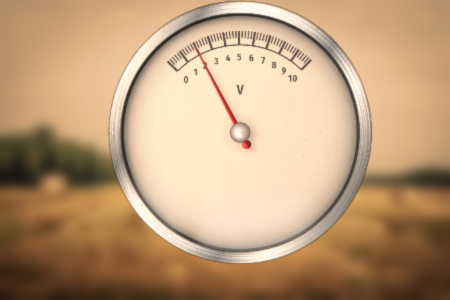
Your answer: **2** V
